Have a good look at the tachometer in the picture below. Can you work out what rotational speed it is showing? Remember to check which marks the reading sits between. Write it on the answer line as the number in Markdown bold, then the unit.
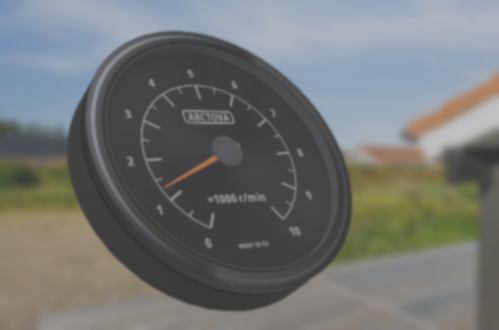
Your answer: **1250** rpm
